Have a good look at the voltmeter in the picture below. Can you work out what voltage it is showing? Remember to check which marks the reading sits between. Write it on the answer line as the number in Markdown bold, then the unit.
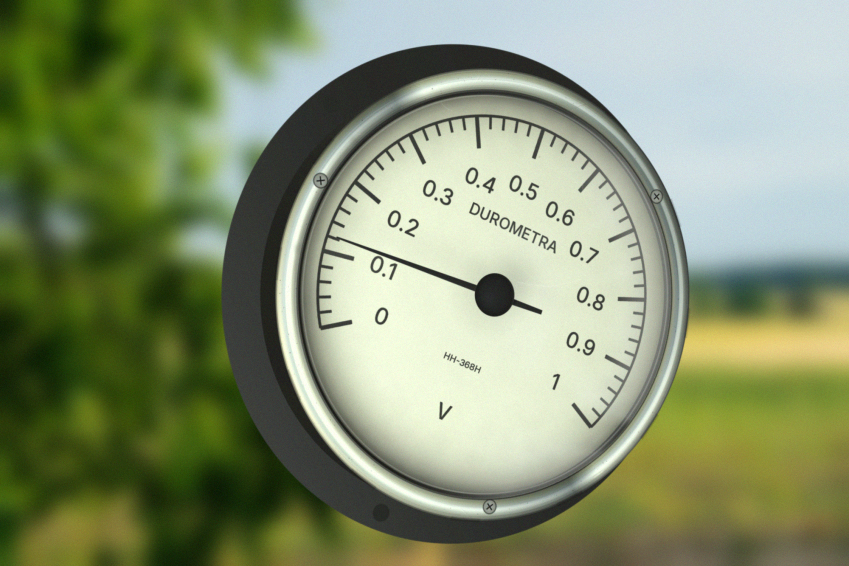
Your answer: **0.12** V
